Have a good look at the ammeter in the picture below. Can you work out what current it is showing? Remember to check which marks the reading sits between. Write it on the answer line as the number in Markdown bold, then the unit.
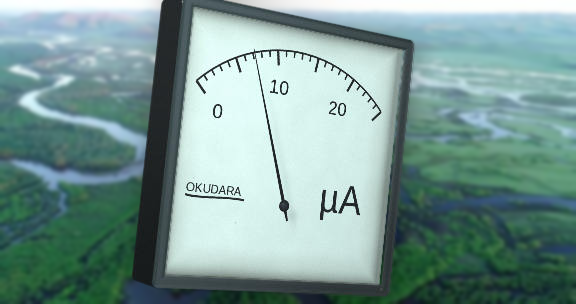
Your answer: **7** µA
